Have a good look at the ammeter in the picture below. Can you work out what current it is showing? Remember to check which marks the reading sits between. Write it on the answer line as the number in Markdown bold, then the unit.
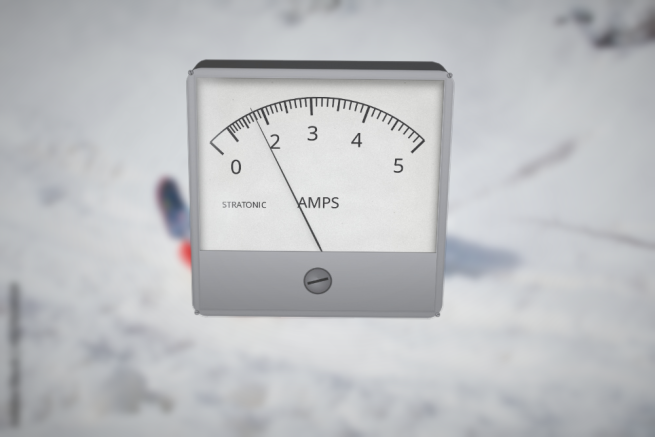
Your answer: **1.8** A
